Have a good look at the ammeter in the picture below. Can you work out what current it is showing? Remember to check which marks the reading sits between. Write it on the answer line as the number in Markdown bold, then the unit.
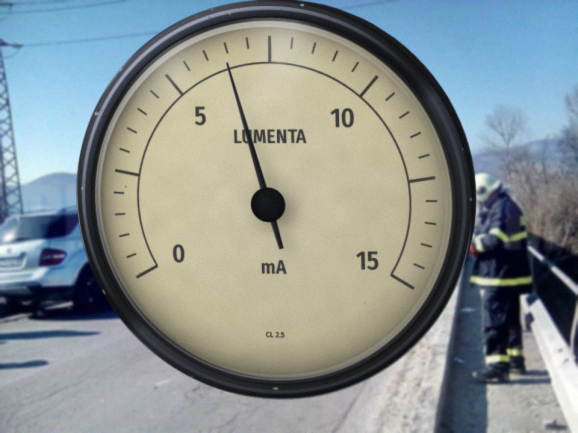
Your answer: **6.5** mA
